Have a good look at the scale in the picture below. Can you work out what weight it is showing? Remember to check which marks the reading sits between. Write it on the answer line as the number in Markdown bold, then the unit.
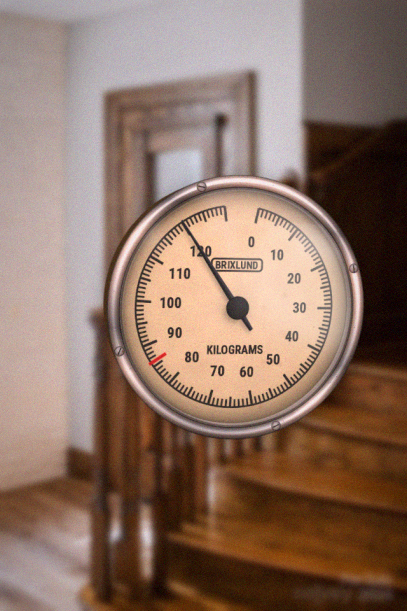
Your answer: **120** kg
